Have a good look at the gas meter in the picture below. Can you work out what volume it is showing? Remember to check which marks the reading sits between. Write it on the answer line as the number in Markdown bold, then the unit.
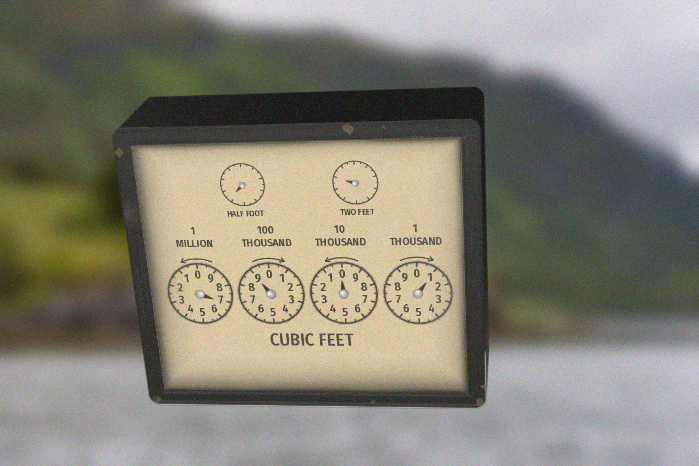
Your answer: **690100** ft³
